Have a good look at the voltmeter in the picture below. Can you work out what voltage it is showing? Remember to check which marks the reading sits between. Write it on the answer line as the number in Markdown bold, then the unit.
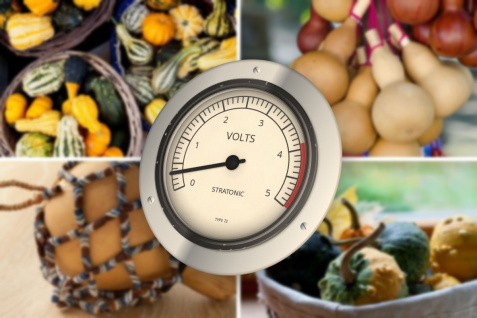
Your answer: **0.3** V
